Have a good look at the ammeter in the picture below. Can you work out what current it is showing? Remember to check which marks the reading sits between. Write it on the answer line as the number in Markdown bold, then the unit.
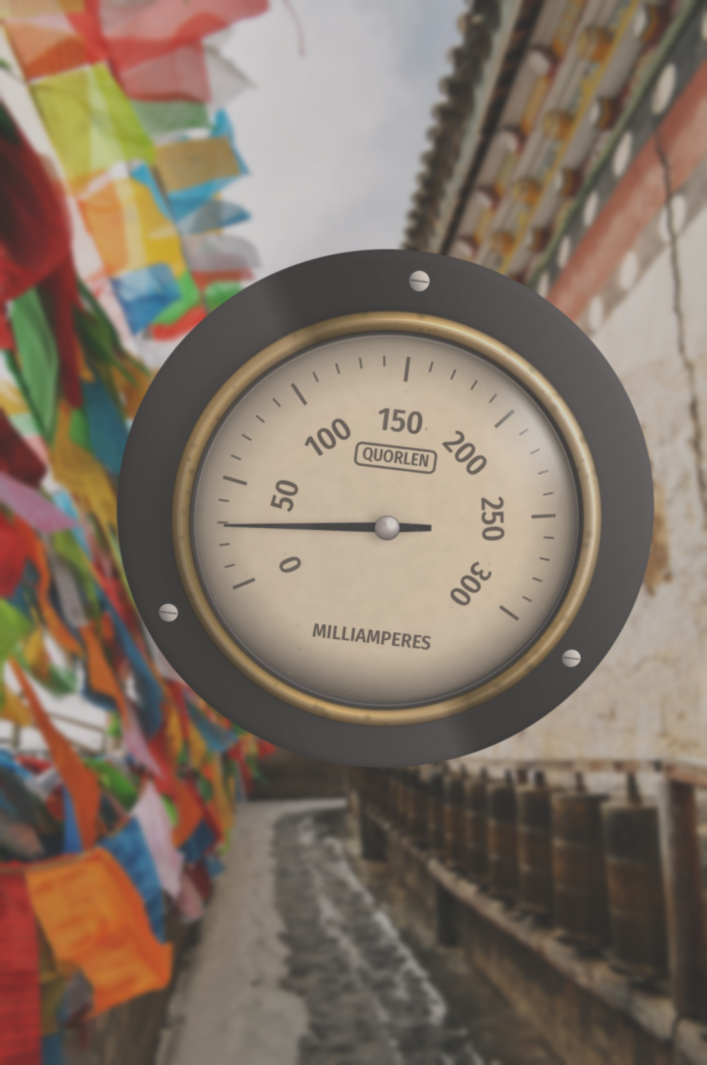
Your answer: **30** mA
